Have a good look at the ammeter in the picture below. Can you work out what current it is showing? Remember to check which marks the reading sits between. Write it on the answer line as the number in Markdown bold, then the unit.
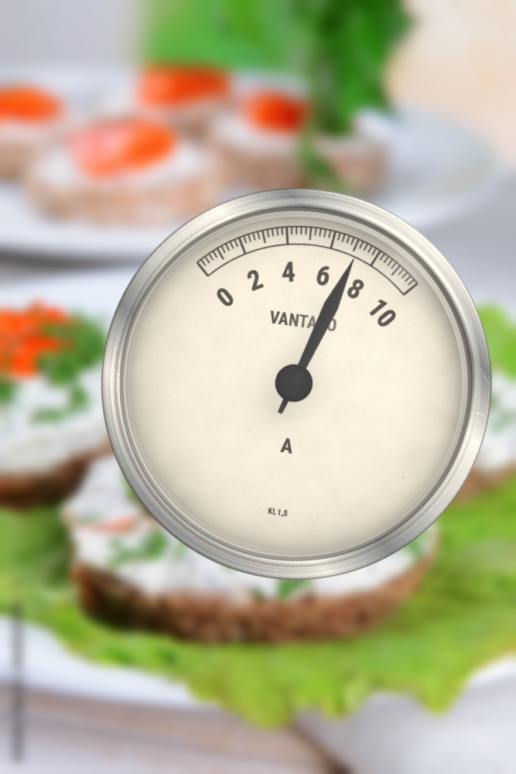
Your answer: **7.2** A
